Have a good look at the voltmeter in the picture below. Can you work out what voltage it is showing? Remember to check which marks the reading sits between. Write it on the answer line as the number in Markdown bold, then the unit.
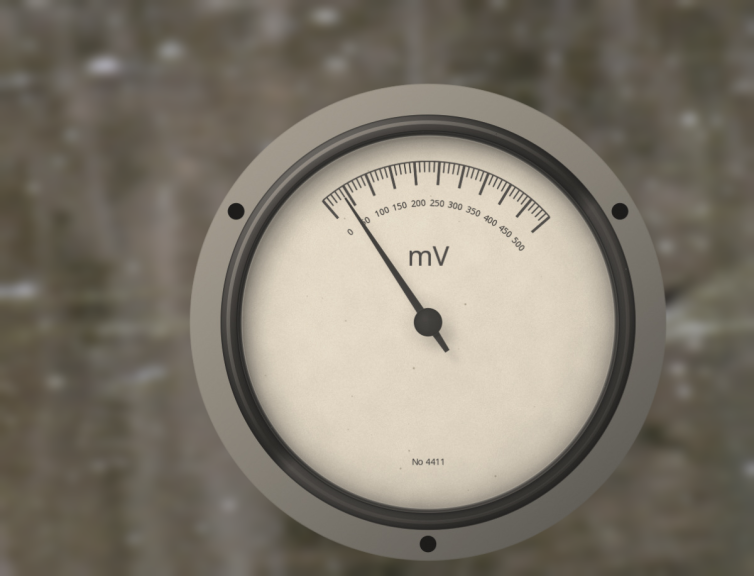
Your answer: **40** mV
